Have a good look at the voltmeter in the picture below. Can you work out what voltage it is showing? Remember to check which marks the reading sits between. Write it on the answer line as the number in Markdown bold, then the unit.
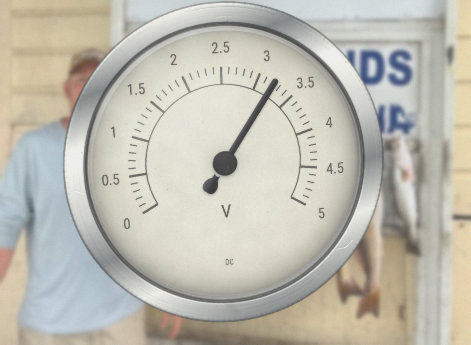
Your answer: **3.2** V
